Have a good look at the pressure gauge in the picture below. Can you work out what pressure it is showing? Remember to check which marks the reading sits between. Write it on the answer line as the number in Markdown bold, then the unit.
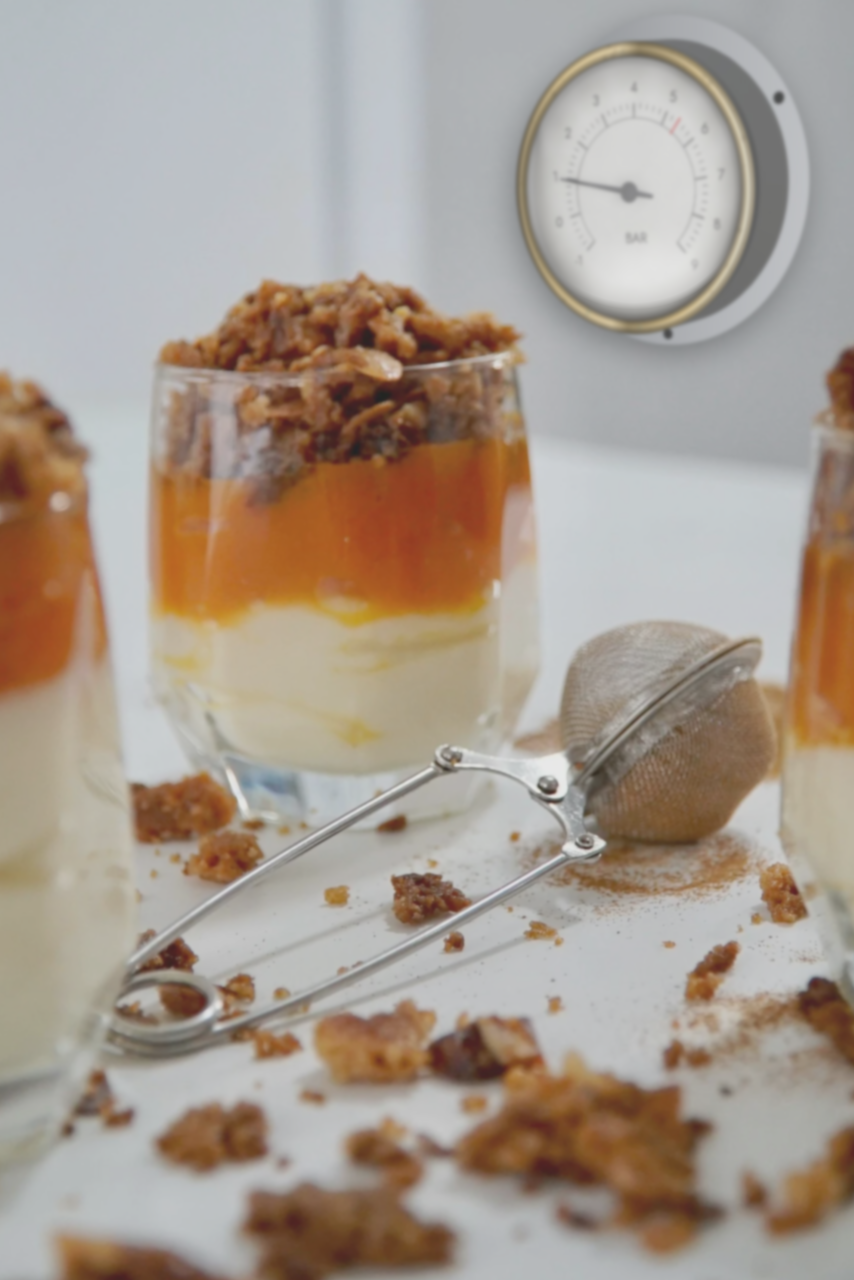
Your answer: **1** bar
